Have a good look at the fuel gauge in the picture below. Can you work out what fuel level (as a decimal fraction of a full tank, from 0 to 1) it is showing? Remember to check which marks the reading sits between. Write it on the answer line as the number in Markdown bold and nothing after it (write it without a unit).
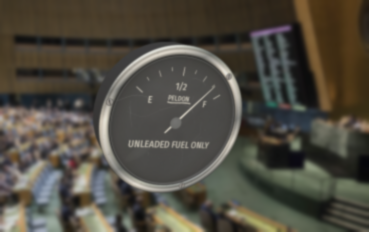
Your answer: **0.875**
